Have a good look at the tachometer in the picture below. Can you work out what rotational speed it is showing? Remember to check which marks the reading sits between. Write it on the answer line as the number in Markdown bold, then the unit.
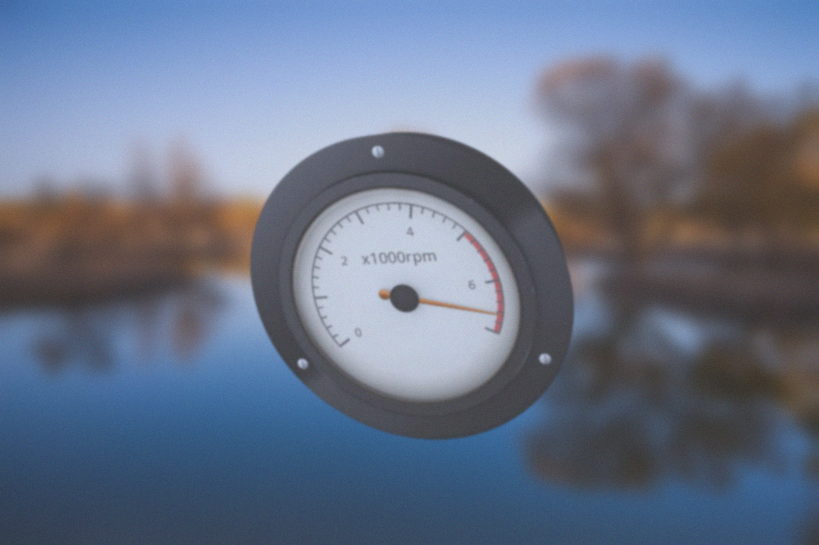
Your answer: **6600** rpm
